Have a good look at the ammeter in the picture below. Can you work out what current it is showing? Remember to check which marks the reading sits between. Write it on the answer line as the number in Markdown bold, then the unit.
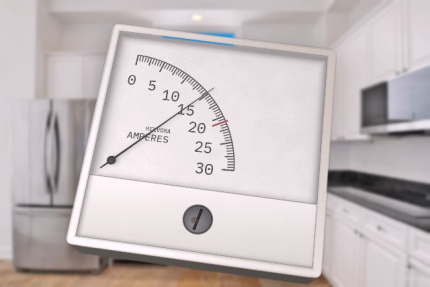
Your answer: **15** A
